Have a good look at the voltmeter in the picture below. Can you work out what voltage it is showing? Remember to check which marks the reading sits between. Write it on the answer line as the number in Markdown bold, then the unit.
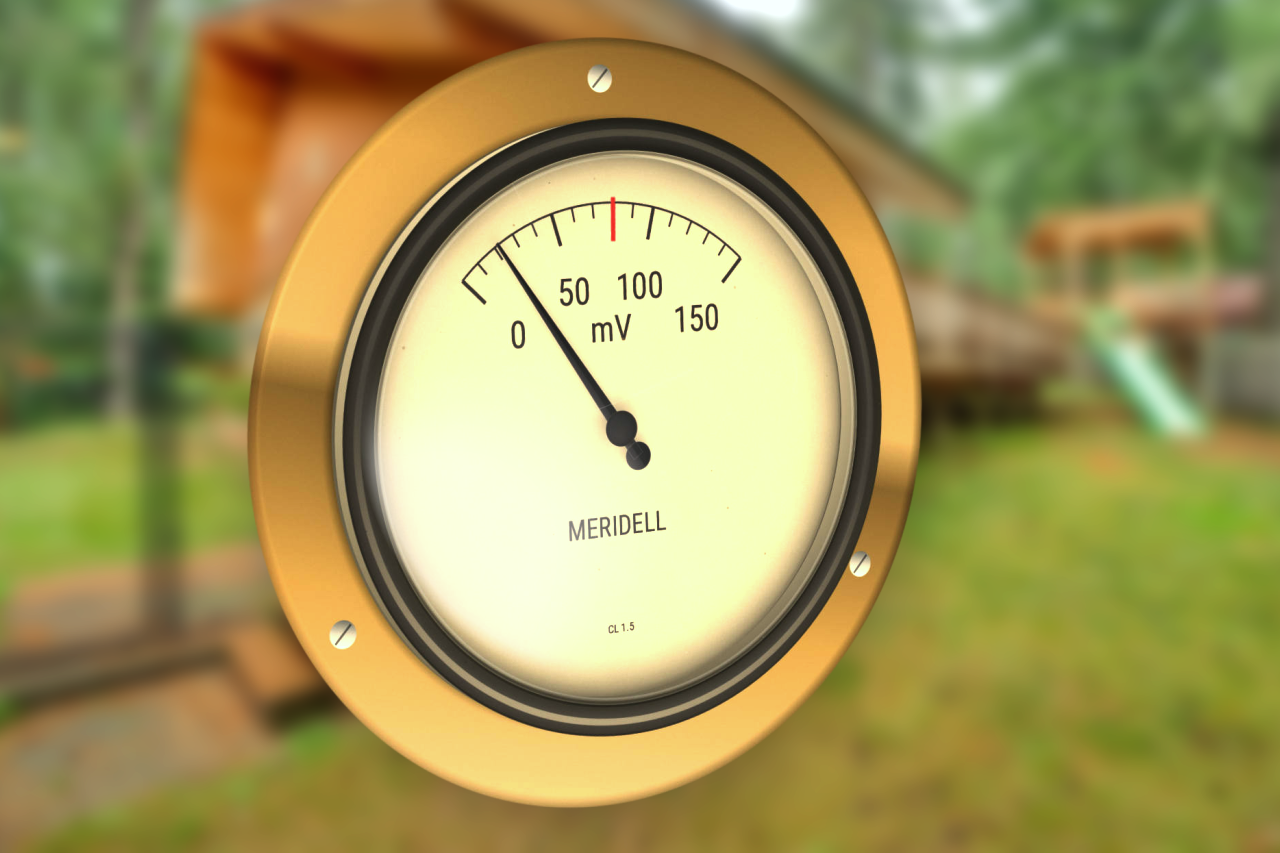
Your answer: **20** mV
